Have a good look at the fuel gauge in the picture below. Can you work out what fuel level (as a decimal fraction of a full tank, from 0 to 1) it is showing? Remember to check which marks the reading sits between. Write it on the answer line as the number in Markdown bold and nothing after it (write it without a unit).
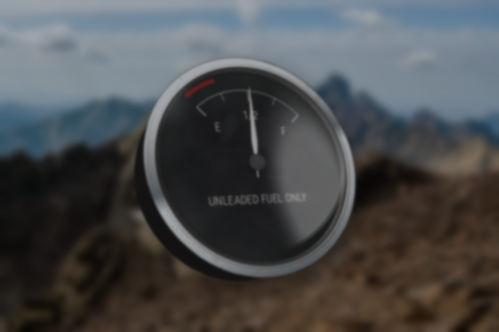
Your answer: **0.5**
